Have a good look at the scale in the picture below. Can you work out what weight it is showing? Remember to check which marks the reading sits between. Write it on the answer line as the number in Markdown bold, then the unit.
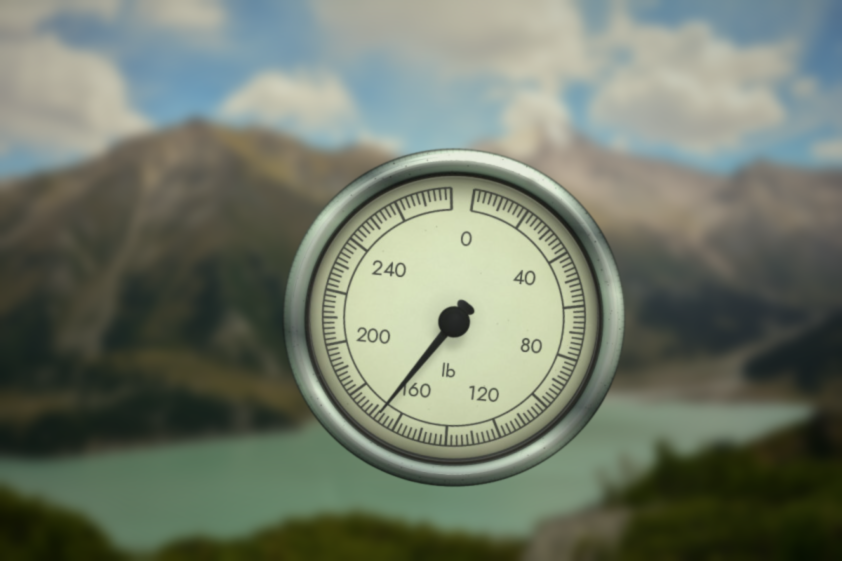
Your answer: **168** lb
